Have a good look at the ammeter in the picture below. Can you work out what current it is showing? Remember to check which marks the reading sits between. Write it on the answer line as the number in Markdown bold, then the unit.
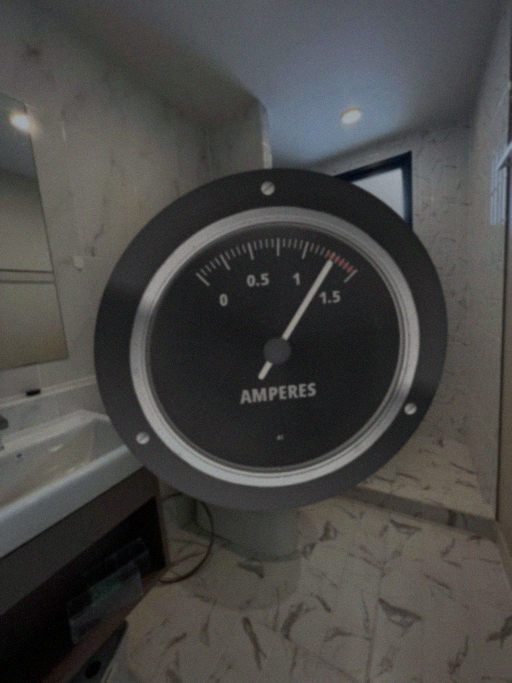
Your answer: **1.25** A
